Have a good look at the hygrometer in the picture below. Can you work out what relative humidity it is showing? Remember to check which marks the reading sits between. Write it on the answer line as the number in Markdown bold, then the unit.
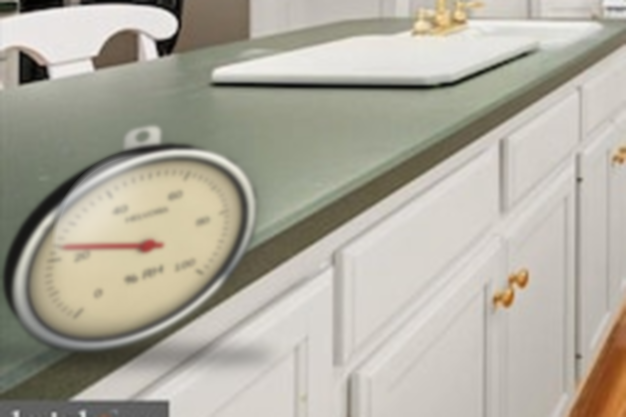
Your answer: **24** %
